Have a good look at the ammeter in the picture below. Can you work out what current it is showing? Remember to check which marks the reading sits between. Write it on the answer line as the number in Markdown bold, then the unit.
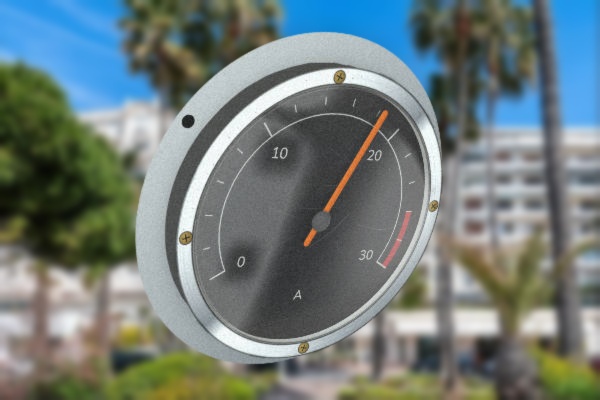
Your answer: **18** A
